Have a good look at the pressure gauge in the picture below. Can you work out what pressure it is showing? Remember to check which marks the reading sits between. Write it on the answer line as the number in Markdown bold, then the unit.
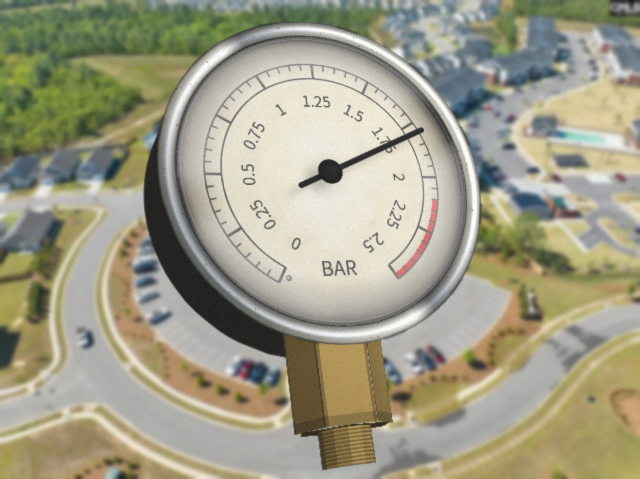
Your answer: **1.8** bar
